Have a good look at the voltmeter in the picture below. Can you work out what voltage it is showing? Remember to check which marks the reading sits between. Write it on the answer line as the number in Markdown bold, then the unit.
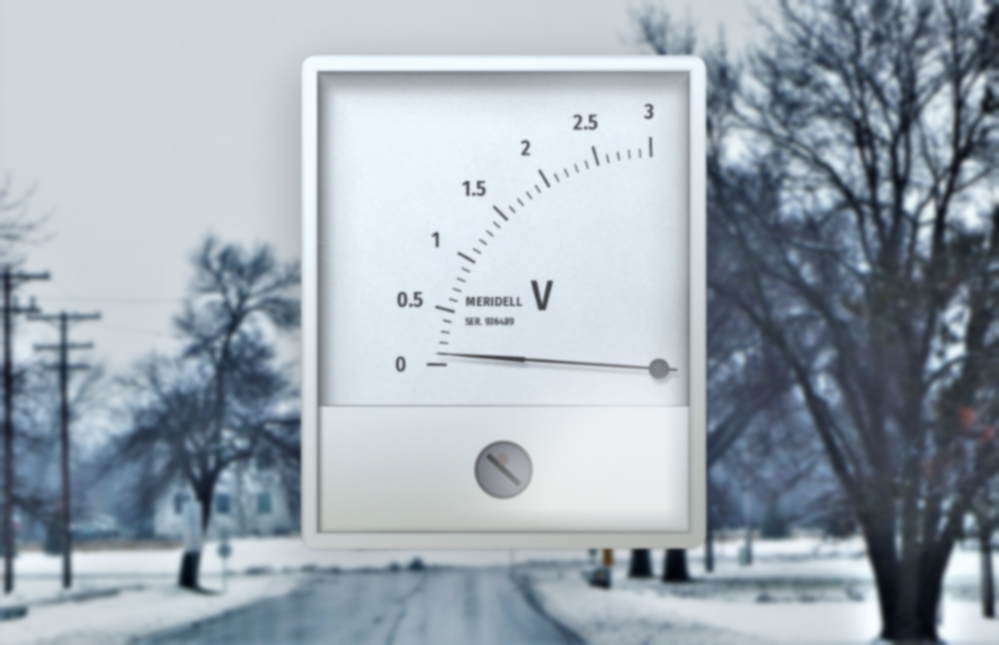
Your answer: **0.1** V
